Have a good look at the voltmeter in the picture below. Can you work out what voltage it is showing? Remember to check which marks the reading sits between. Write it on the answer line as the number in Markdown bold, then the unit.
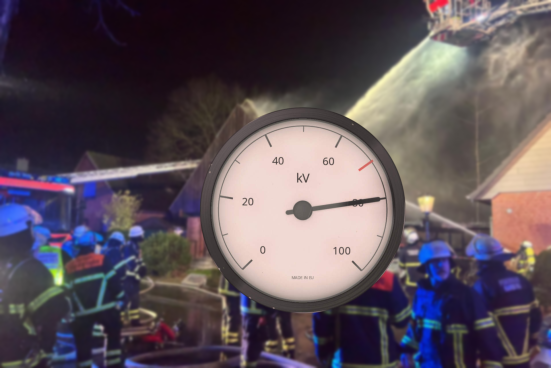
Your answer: **80** kV
